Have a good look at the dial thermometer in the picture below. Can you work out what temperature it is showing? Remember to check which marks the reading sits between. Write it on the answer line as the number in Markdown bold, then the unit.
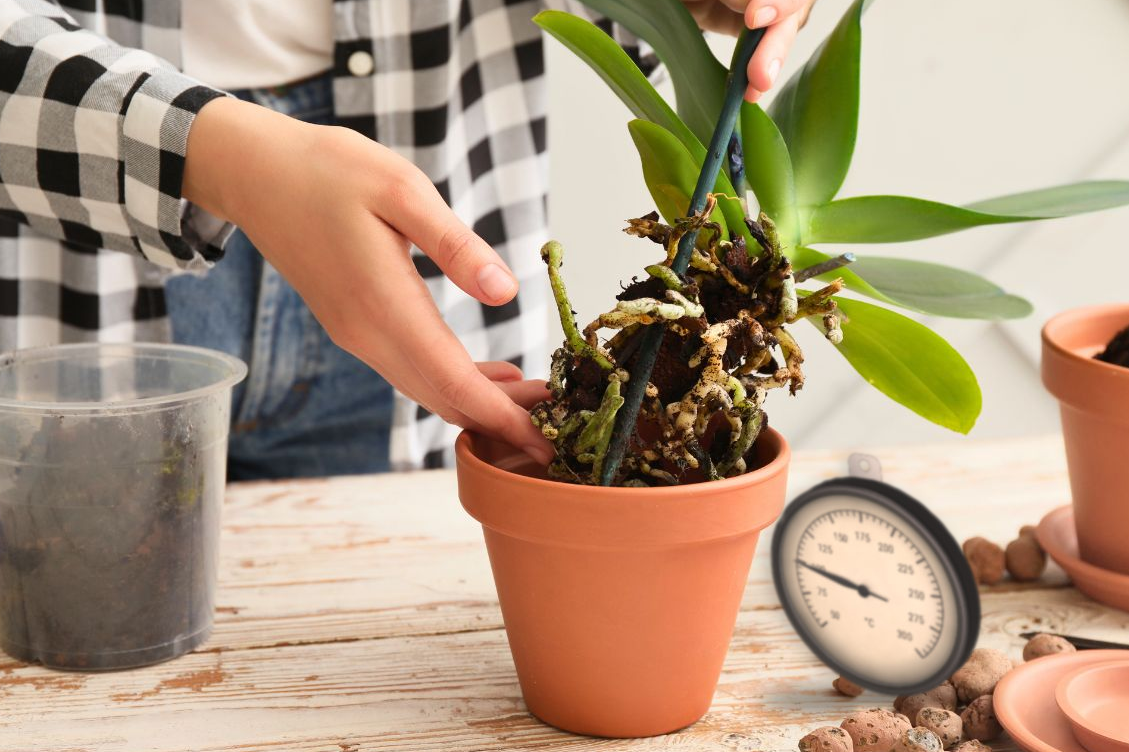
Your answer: **100** °C
